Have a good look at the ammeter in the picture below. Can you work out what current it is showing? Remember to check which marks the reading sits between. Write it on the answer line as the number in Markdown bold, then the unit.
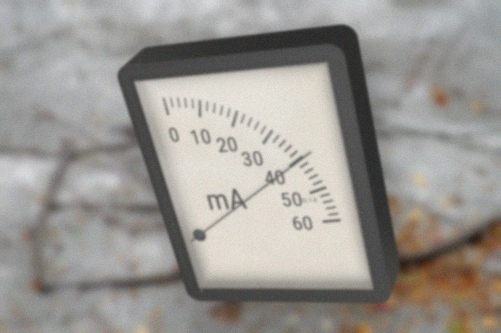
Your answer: **40** mA
